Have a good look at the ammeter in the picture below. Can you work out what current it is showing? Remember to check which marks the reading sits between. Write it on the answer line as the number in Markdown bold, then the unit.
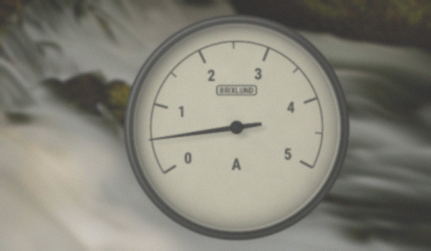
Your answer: **0.5** A
